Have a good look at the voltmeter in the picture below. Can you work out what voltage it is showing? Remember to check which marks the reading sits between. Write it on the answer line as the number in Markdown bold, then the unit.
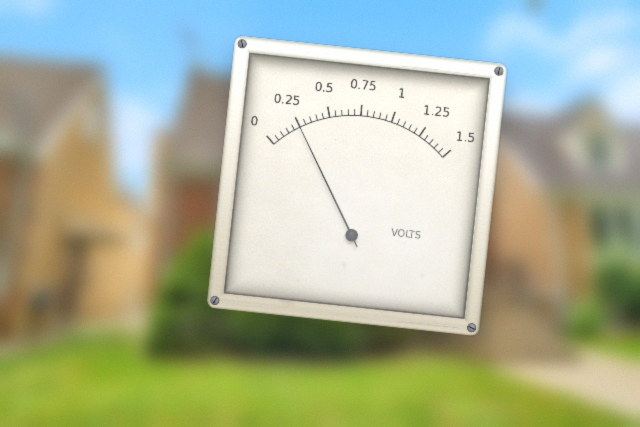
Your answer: **0.25** V
